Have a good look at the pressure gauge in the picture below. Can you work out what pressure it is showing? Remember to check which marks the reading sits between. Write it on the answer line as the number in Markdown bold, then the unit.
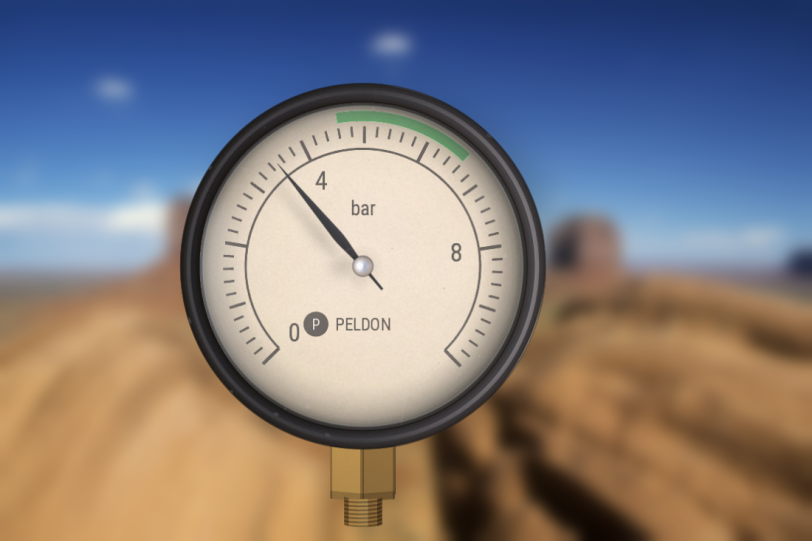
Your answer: **3.5** bar
